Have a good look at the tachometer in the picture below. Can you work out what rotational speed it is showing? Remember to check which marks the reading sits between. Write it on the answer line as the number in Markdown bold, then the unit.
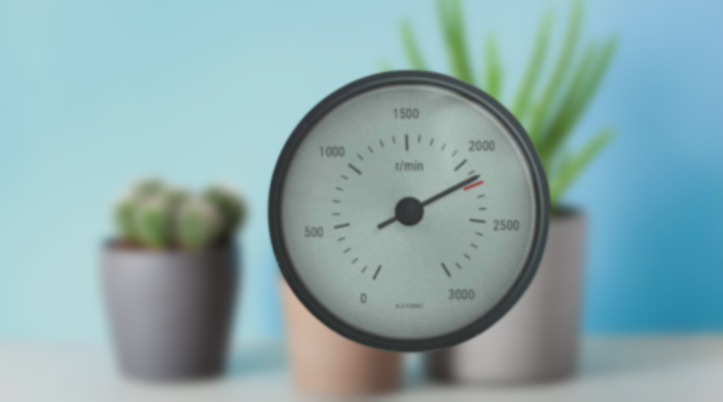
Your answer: **2150** rpm
